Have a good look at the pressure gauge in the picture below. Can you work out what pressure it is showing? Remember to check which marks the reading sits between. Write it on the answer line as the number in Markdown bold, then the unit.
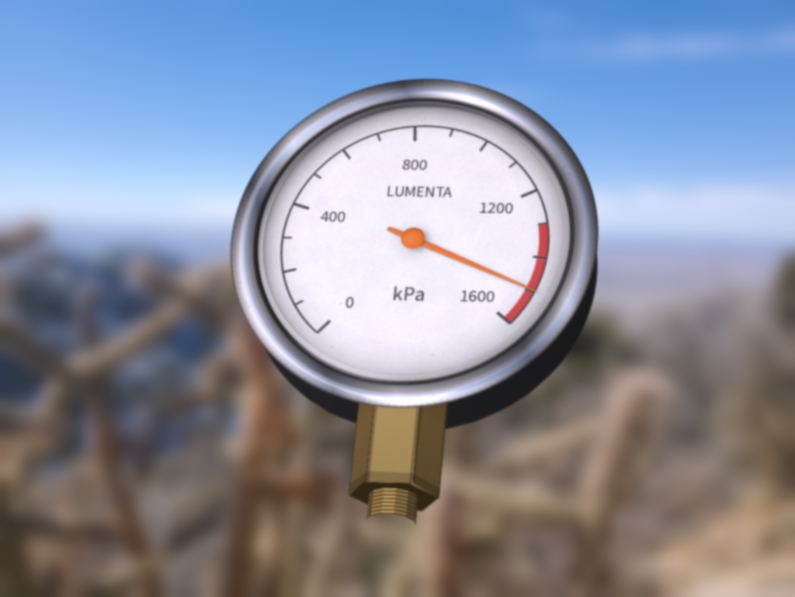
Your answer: **1500** kPa
